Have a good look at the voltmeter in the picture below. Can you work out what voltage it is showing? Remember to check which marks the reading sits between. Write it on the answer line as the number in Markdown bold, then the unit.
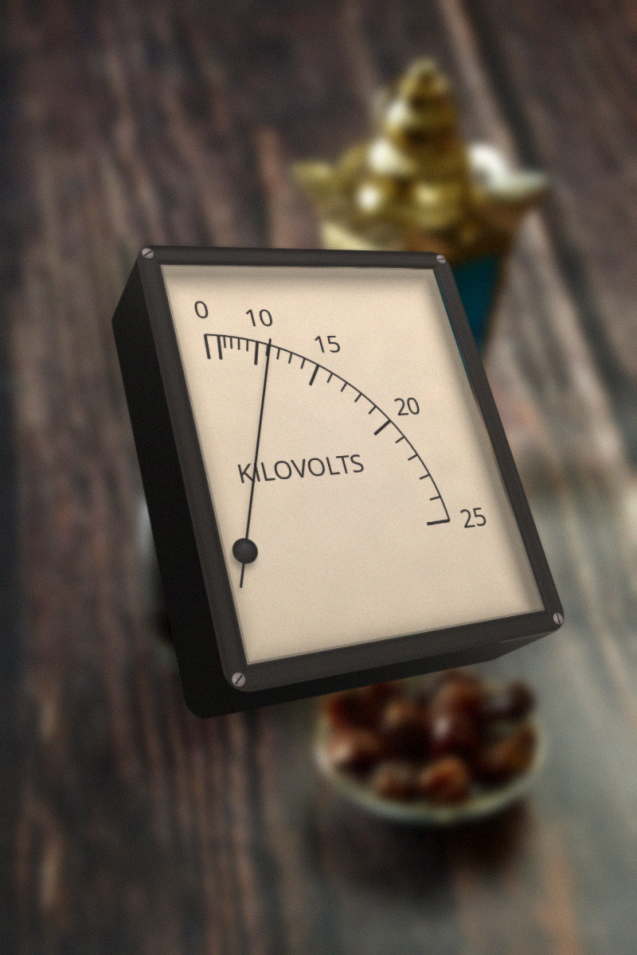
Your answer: **11** kV
